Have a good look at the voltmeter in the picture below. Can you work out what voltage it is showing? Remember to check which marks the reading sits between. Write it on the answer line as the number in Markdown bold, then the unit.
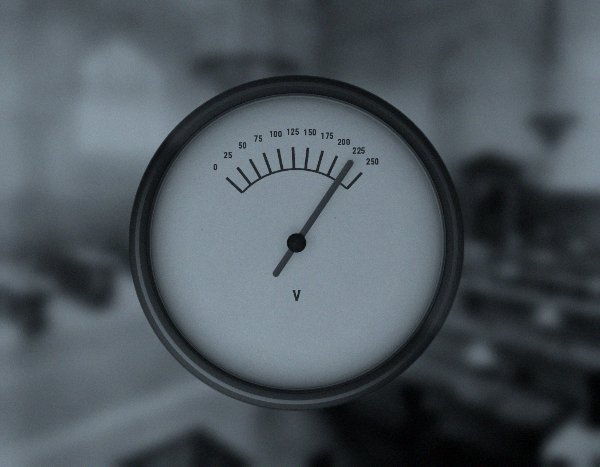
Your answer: **225** V
